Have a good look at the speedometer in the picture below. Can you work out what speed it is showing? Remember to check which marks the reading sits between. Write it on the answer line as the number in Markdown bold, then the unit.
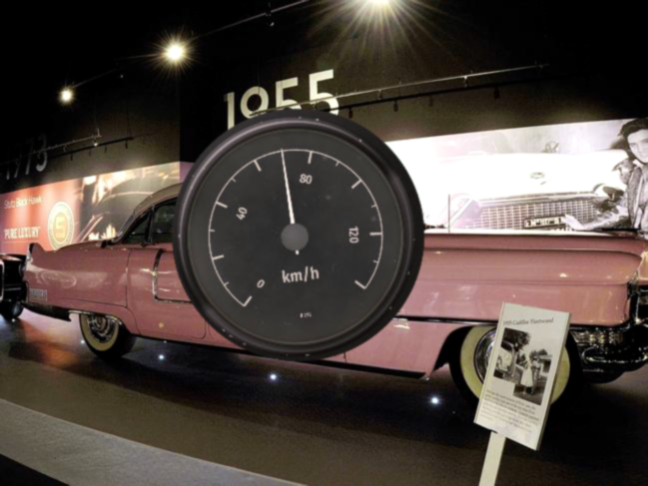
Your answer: **70** km/h
